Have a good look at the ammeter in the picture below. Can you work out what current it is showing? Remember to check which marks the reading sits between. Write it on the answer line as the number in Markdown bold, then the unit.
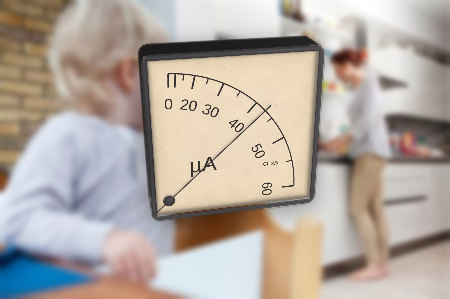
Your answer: **42.5** µA
